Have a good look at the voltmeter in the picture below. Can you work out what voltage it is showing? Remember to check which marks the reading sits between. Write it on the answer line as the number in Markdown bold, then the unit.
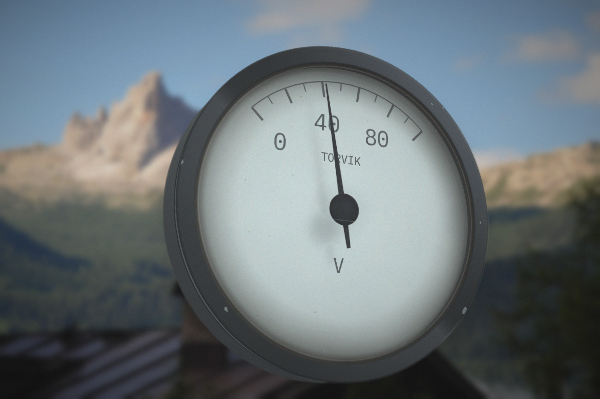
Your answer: **40** V
